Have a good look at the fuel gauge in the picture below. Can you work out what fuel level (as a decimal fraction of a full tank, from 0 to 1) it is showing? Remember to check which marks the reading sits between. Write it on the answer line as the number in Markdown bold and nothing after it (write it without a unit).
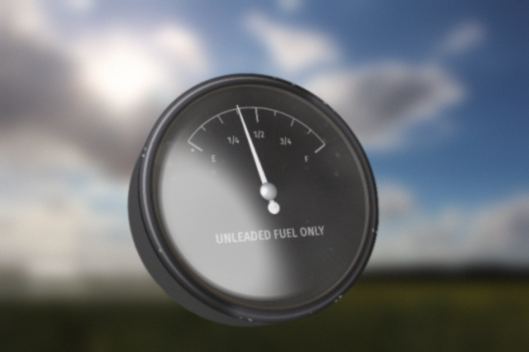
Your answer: **0.375**
